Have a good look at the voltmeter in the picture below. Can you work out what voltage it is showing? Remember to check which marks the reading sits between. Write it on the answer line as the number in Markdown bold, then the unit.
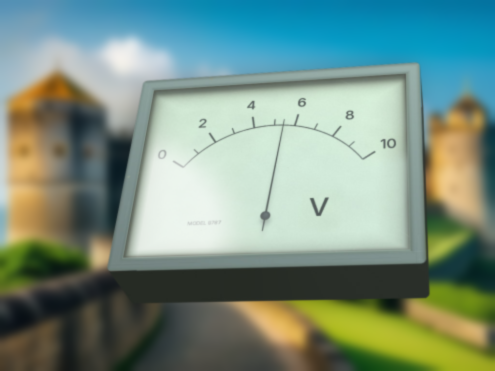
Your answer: **5.5** V
